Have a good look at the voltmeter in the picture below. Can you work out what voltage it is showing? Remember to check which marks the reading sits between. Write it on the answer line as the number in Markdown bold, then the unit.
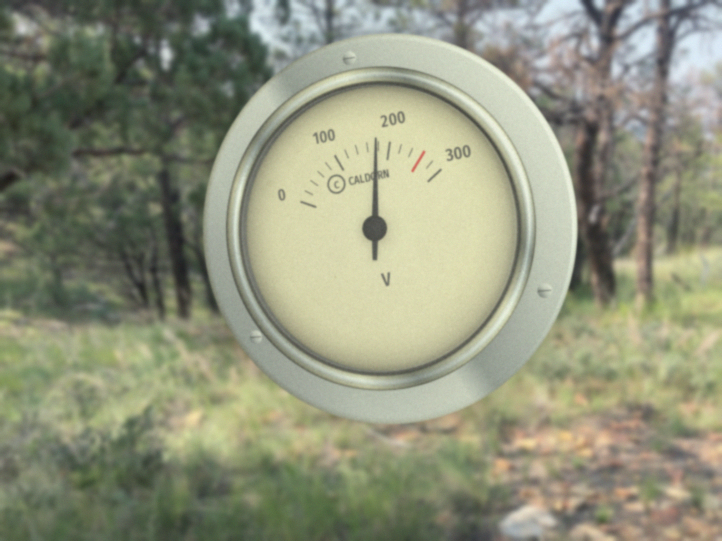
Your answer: **180** V
